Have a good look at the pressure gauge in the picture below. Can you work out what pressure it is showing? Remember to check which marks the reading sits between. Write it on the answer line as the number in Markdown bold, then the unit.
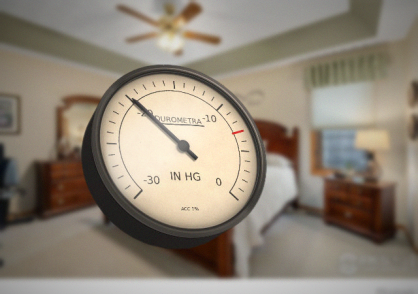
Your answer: **-20** inHg
